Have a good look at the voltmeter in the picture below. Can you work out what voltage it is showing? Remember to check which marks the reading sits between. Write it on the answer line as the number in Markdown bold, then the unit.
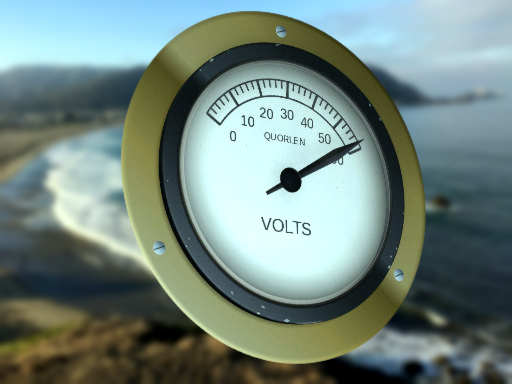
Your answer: **58** V
